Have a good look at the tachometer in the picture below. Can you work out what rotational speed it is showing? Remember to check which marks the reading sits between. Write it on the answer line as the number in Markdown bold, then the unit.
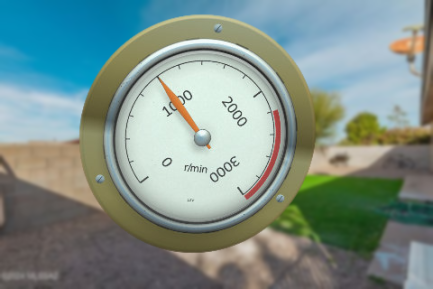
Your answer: **1000** rpm
